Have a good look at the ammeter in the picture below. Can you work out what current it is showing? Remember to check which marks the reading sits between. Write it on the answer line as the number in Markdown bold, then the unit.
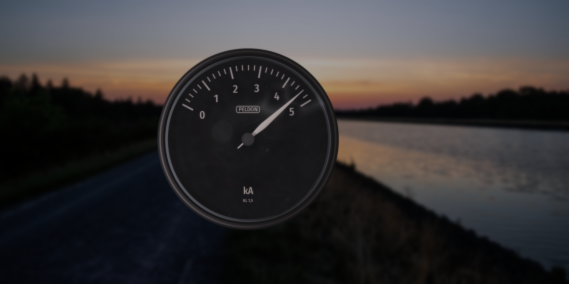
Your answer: **4.6** kA
